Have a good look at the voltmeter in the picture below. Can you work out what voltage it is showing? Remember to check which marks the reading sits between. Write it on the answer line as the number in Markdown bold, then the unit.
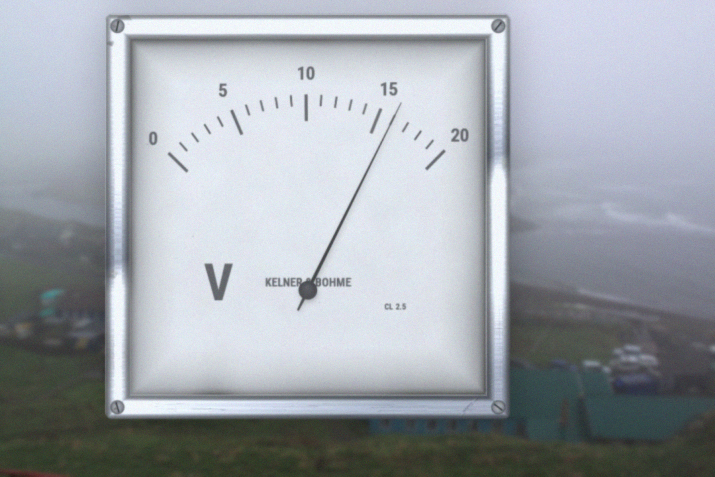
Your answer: **16** V
